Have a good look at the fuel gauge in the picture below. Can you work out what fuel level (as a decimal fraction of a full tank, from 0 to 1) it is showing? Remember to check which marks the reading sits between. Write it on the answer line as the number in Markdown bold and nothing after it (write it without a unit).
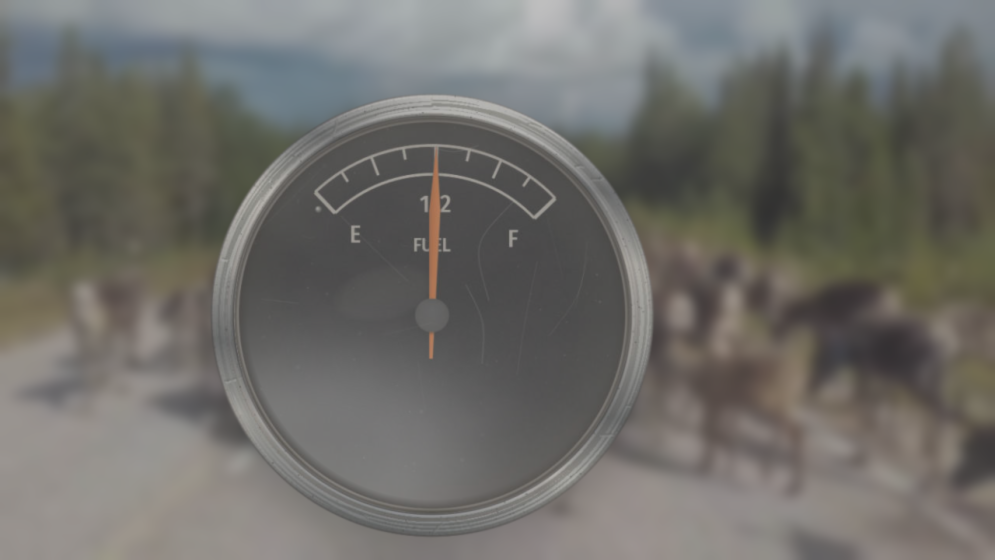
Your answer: **0.5**
